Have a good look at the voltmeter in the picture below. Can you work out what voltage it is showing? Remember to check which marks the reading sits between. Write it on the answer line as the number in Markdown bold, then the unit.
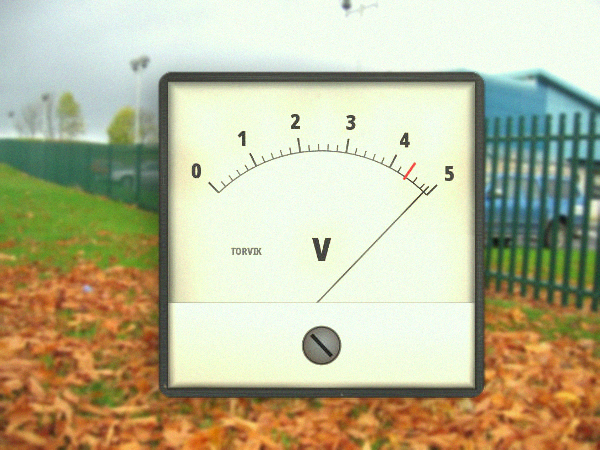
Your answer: **4.9** V
